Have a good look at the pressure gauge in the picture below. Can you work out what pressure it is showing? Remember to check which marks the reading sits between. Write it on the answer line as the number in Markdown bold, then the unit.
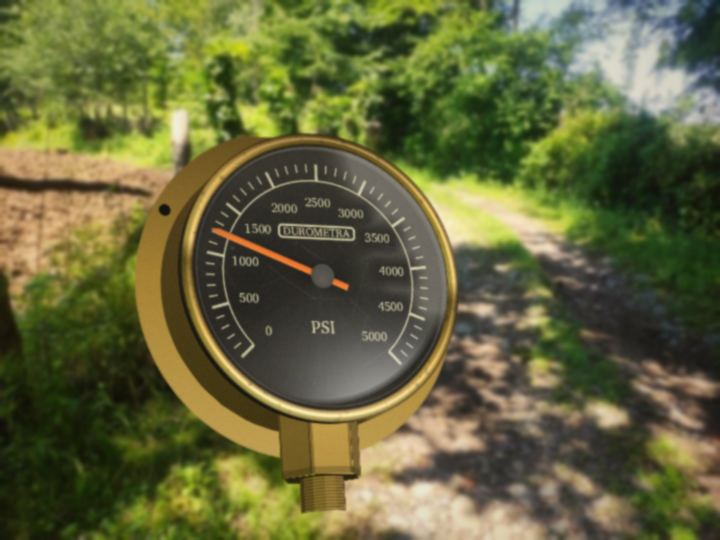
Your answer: **1200** psi
